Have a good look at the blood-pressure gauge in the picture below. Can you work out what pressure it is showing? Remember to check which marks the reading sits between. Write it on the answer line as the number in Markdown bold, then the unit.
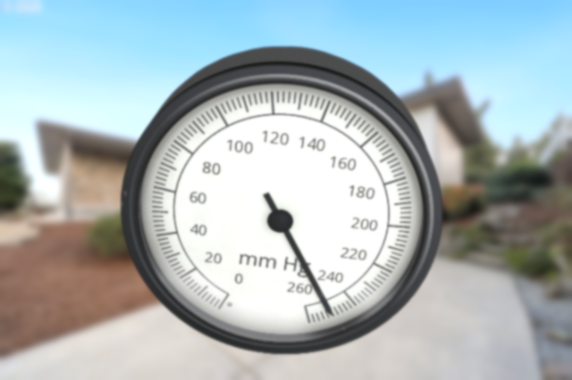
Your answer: **250** mmHg
